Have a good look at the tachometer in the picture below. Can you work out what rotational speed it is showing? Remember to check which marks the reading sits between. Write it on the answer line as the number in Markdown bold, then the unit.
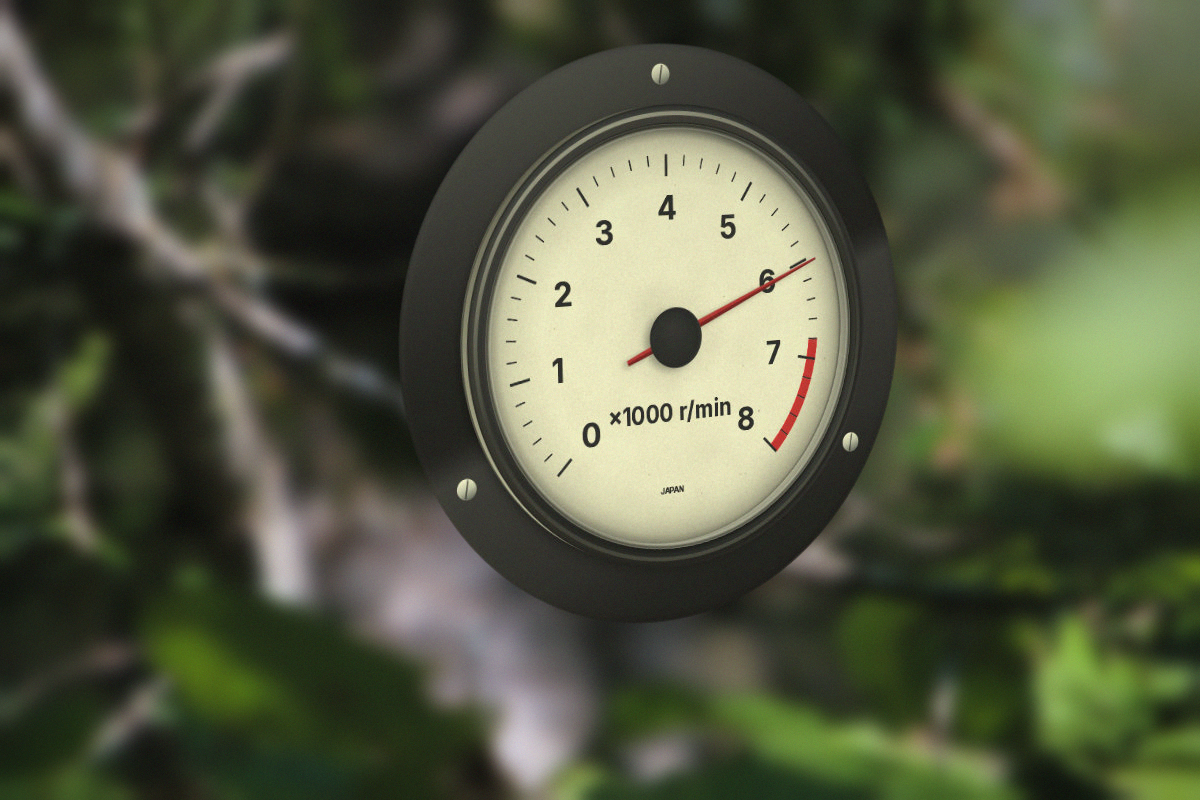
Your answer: **6000** rpm
